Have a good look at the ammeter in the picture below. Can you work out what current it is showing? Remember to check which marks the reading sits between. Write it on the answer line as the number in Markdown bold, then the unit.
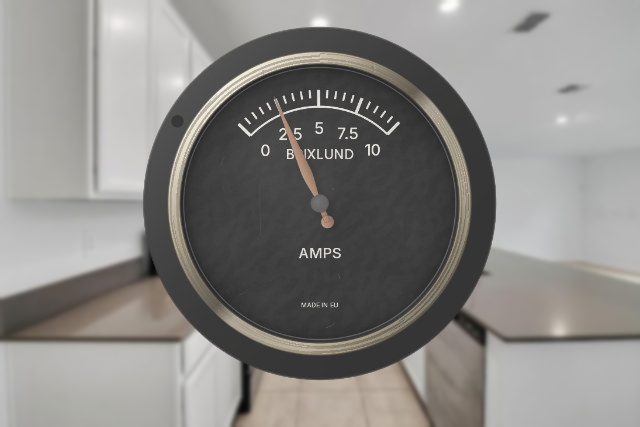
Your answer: **2.5** A
